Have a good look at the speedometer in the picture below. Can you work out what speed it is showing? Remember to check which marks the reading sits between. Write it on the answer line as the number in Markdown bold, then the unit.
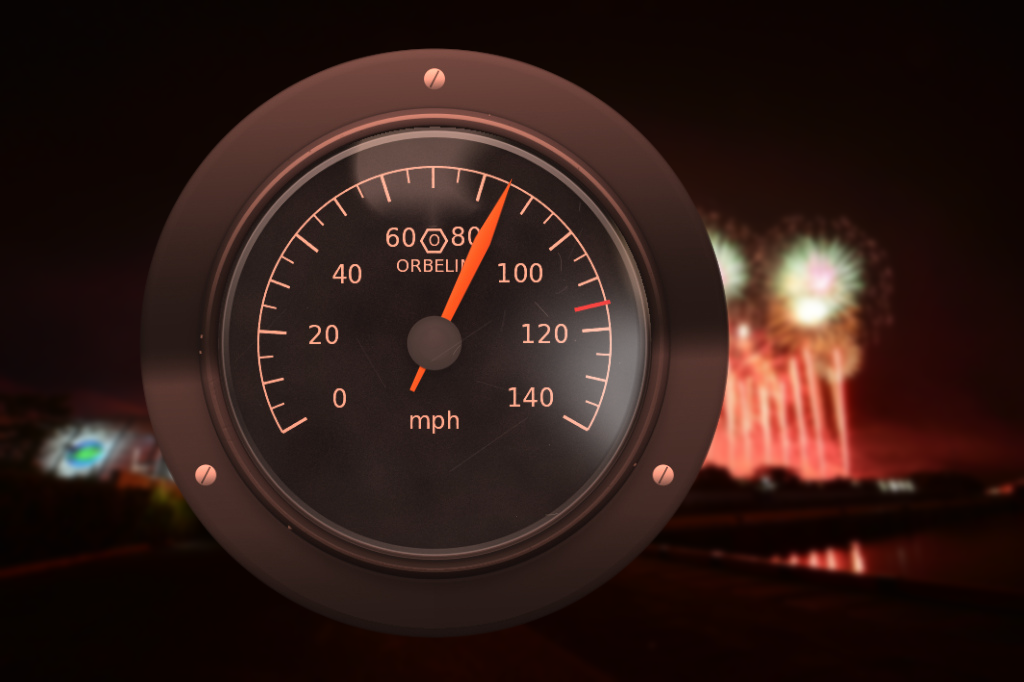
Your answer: **85** mph
